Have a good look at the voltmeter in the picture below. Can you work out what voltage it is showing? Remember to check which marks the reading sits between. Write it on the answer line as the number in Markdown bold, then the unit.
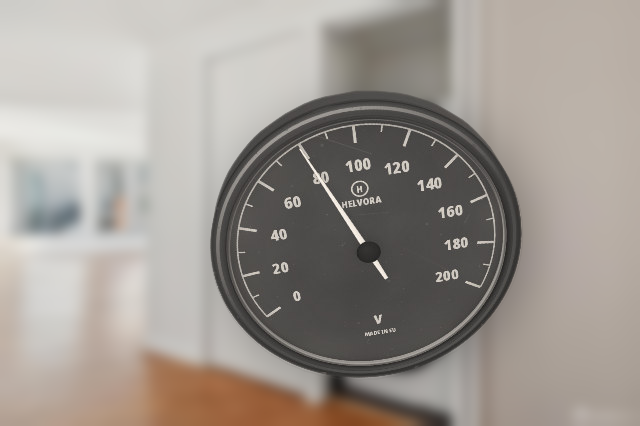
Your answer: **80** V
